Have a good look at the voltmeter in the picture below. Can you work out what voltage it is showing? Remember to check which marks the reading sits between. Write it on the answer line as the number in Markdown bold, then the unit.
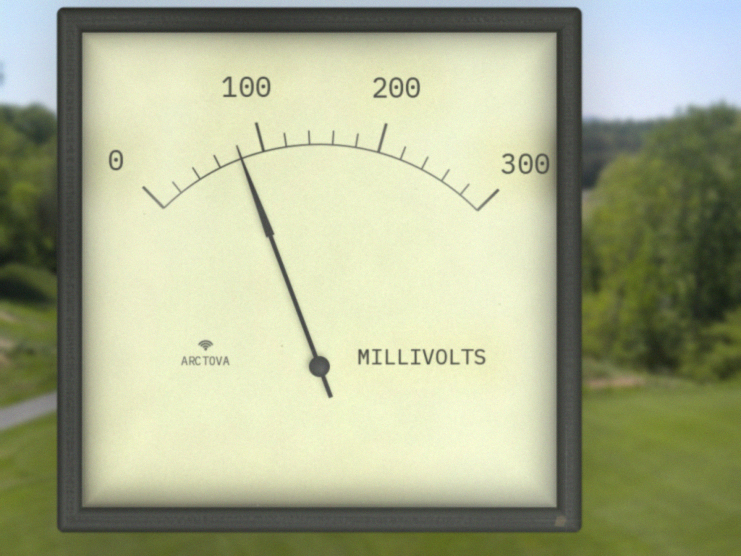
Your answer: **80** mV
